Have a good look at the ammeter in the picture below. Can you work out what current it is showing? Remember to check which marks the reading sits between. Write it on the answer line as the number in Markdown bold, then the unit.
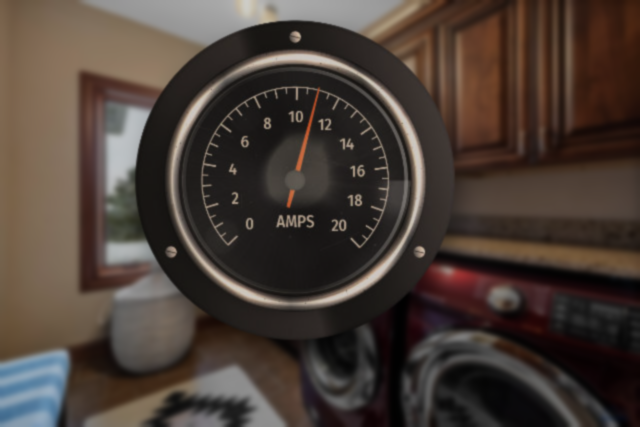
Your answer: **11** A
